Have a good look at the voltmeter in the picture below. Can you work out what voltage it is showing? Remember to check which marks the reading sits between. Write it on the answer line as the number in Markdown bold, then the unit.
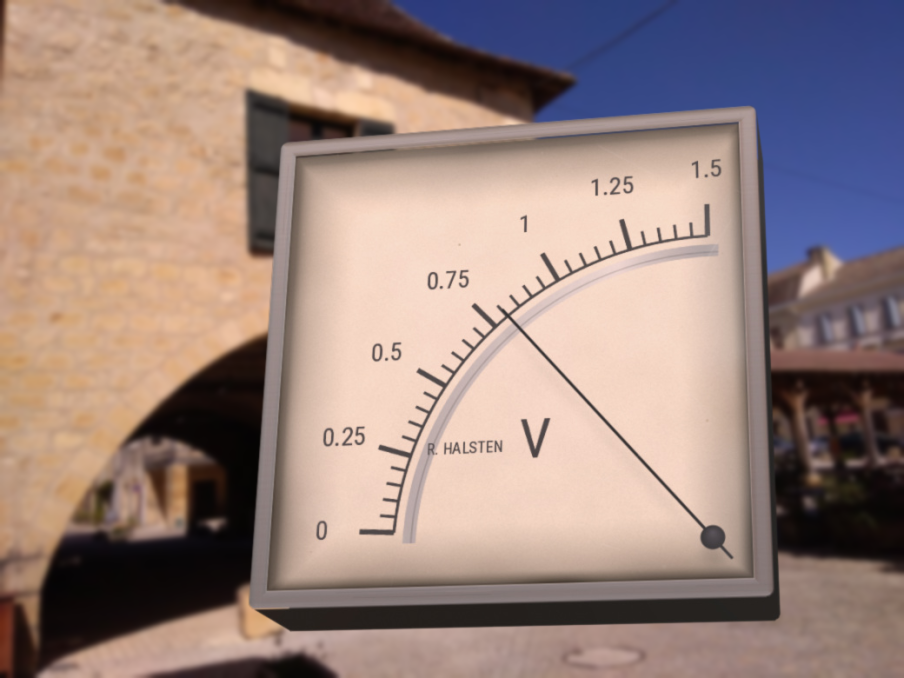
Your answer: **0.8** V
